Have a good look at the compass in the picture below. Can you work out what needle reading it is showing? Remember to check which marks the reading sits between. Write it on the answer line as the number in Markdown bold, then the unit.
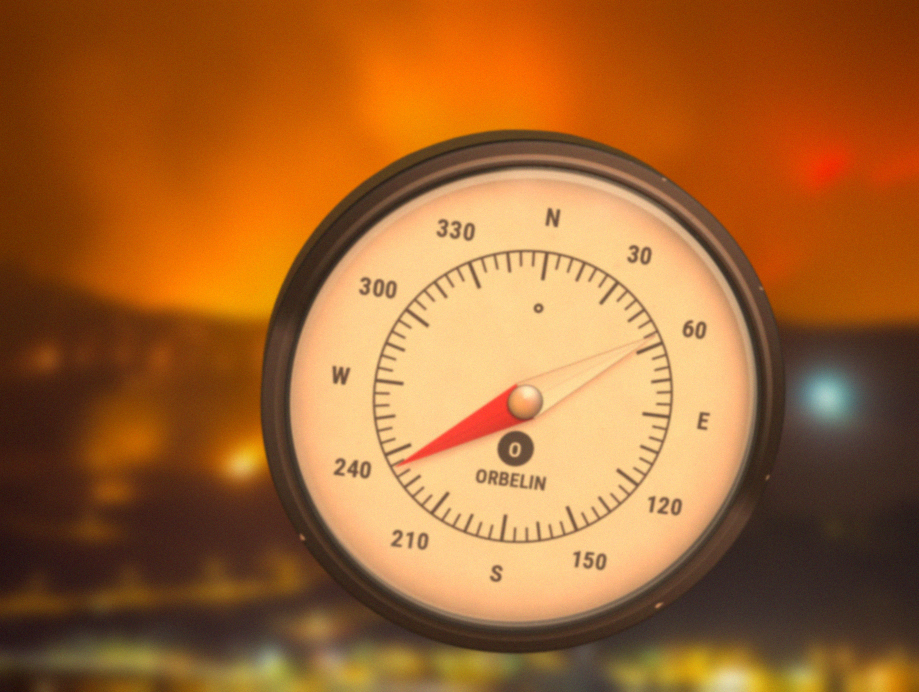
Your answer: **235** °
